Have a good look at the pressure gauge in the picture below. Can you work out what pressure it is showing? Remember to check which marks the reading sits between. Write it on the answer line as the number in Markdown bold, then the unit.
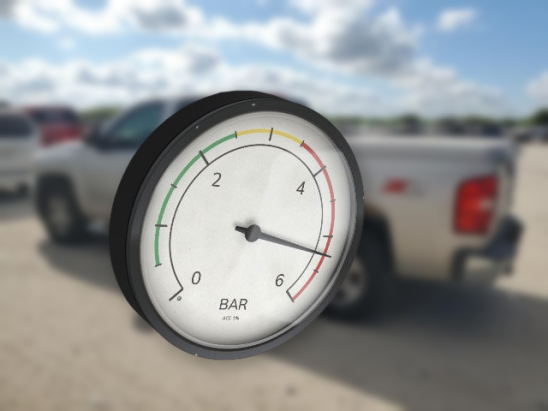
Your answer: **5.25** bar
